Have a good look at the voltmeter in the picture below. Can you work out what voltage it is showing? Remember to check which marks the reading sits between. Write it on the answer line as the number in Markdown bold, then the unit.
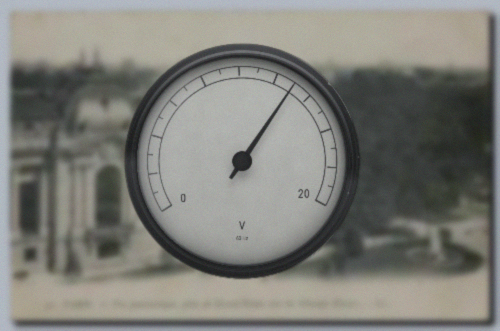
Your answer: **13** V
